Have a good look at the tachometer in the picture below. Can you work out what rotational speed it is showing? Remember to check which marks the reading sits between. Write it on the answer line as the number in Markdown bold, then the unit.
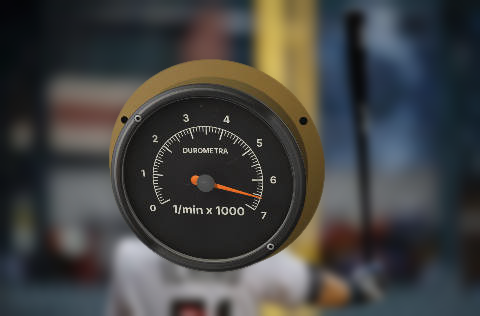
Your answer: **6500** rpm
